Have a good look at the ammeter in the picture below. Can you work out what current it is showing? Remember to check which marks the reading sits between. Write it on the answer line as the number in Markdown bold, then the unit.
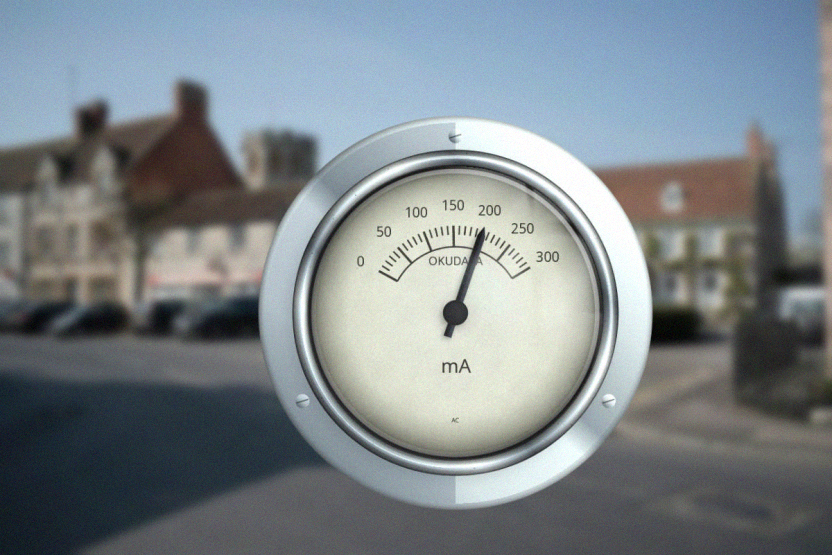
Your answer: **200** mA
